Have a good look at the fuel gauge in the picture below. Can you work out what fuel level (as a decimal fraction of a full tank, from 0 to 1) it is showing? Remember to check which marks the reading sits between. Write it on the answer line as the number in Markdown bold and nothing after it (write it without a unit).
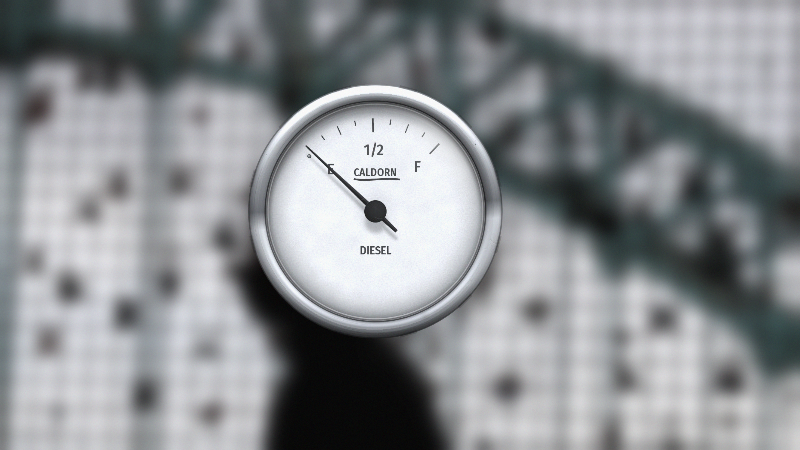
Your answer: **0**
